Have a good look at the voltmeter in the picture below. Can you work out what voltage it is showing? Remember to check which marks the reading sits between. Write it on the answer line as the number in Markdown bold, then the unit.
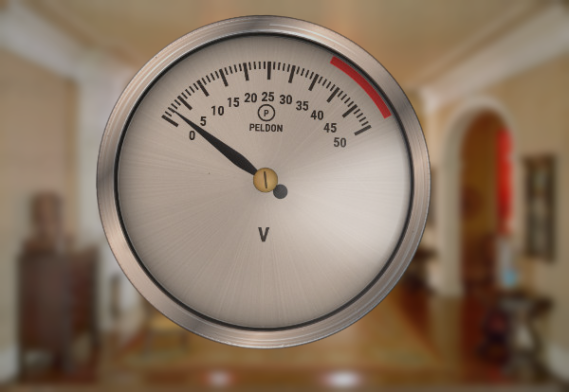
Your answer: **2** V
